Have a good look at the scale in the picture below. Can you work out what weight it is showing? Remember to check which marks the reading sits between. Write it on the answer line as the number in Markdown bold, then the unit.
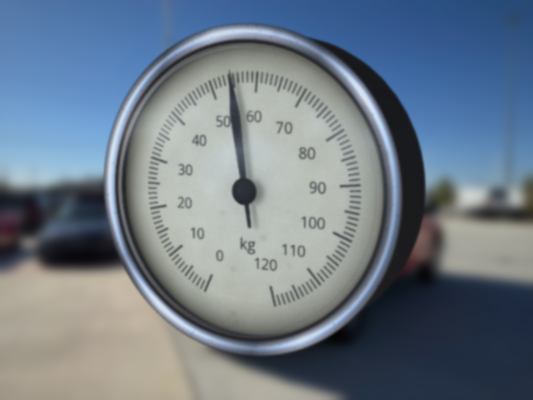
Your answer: **55** kg
